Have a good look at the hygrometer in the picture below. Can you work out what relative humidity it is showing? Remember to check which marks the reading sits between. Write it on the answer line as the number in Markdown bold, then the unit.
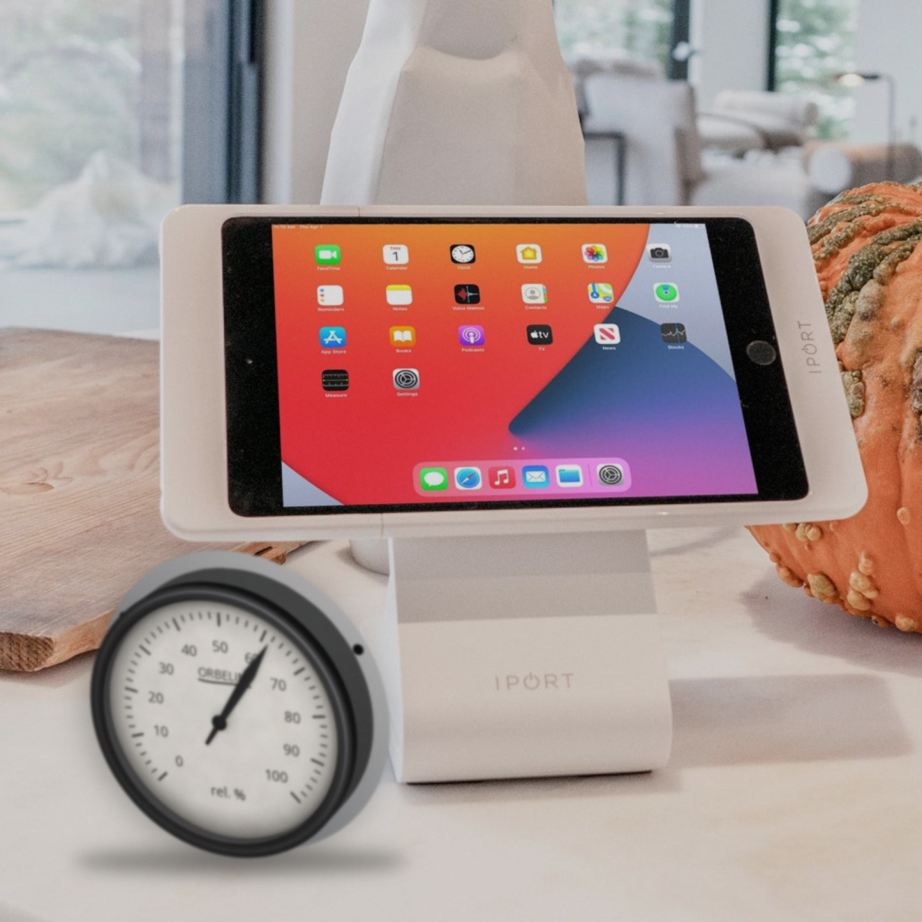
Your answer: **62** %
